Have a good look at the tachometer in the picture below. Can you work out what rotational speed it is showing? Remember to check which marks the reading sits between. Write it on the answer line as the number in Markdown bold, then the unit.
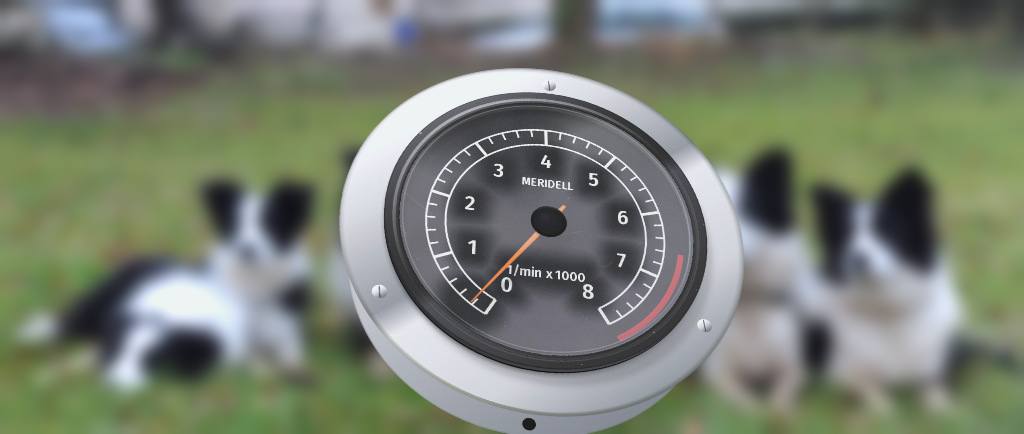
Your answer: **200** rpm
